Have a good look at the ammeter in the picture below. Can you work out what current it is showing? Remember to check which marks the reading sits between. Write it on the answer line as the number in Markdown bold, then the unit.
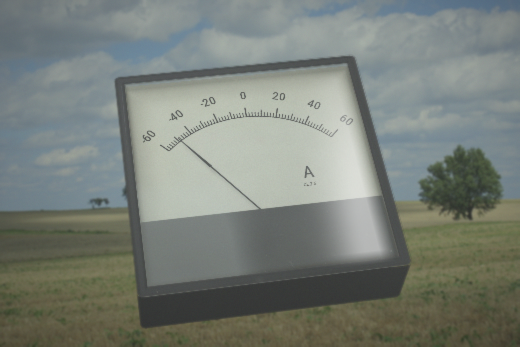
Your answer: **-50** A
